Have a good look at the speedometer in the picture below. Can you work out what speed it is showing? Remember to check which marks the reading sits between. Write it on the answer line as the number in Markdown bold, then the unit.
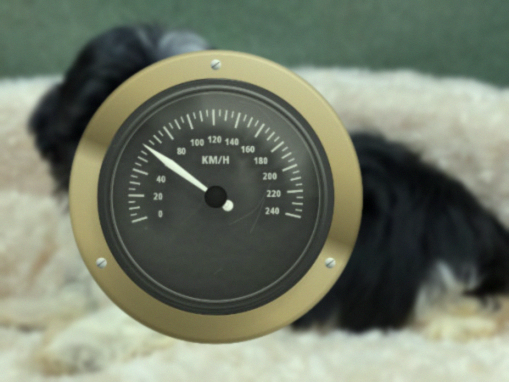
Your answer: **60** km/h
